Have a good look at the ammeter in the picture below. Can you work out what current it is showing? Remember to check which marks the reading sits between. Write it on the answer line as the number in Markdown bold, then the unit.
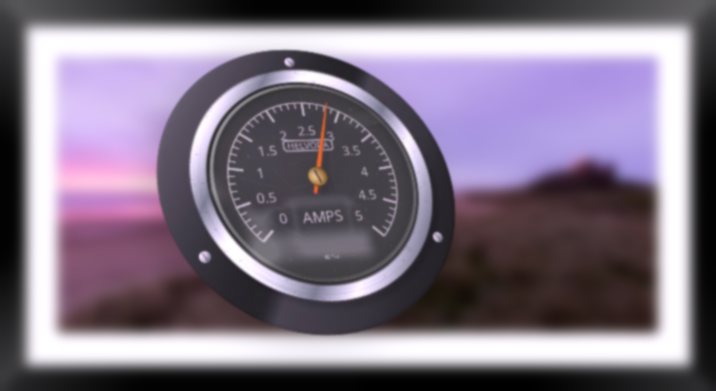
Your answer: **2.8** A
